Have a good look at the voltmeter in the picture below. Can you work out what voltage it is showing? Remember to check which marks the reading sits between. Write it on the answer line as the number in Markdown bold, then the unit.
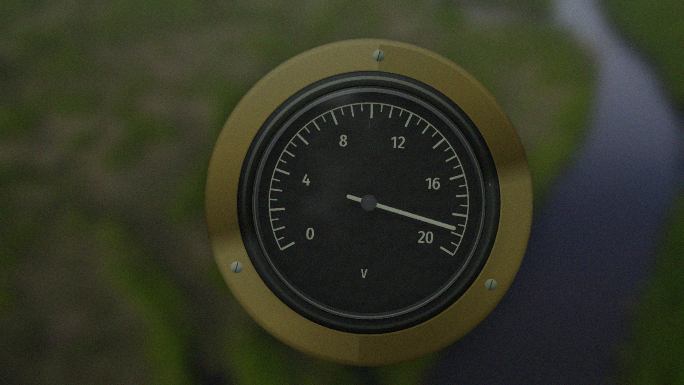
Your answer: **18.75** V
